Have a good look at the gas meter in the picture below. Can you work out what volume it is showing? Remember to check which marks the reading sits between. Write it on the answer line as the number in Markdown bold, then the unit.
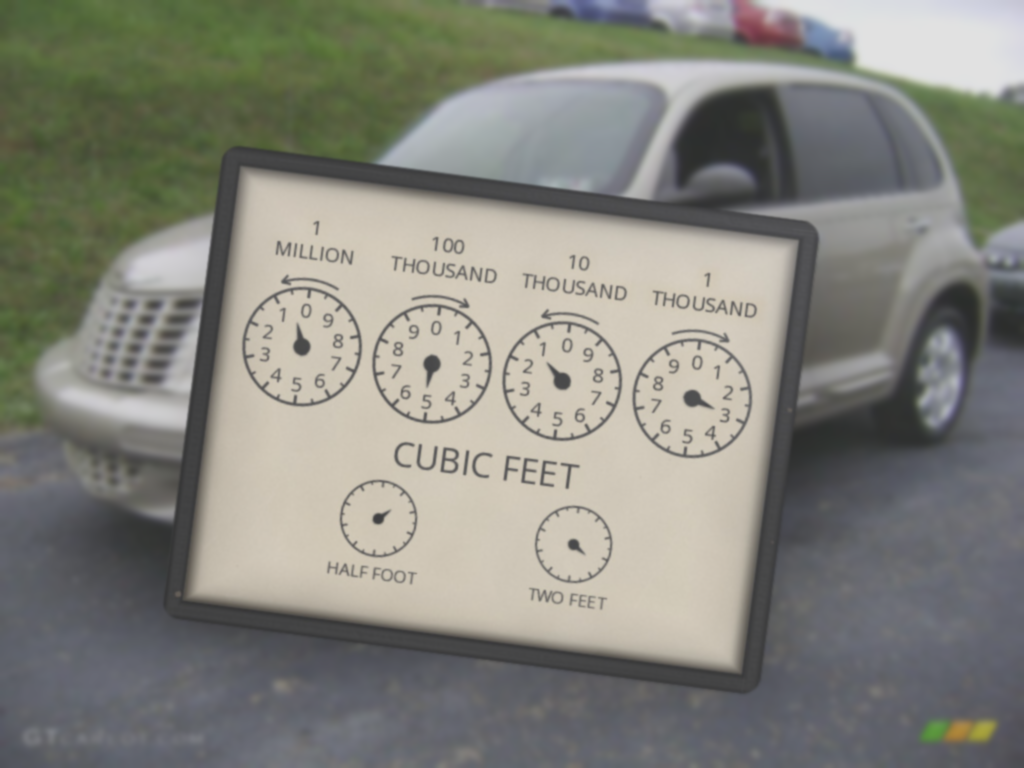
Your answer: **51300** ft³
